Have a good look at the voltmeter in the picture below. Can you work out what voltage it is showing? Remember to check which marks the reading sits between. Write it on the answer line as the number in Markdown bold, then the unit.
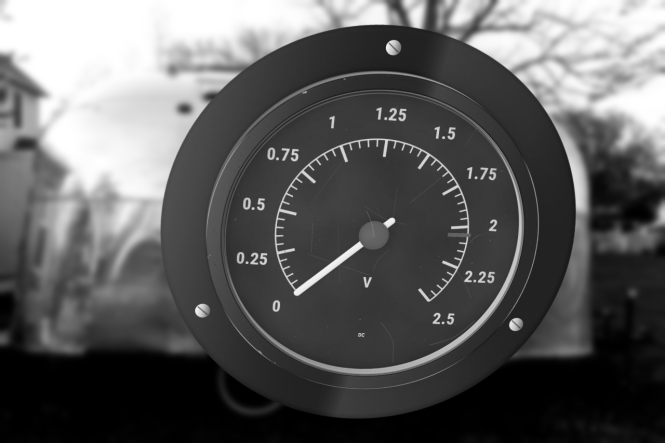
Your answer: **0** V
